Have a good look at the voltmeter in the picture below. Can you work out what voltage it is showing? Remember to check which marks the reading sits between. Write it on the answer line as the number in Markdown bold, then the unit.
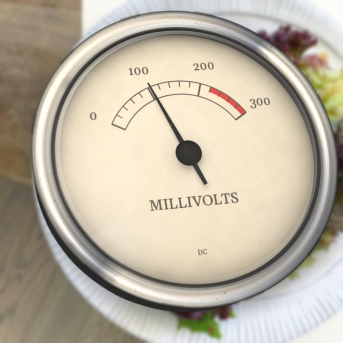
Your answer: **100** mV
